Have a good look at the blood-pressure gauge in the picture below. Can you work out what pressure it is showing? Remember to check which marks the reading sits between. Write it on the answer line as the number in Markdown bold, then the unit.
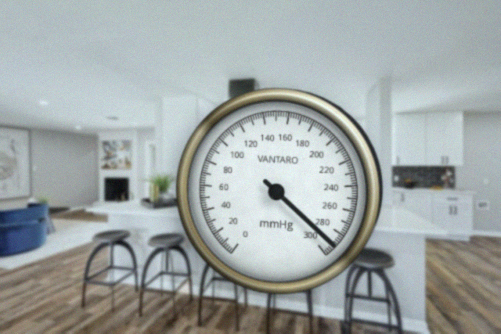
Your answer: **290** mmHg
